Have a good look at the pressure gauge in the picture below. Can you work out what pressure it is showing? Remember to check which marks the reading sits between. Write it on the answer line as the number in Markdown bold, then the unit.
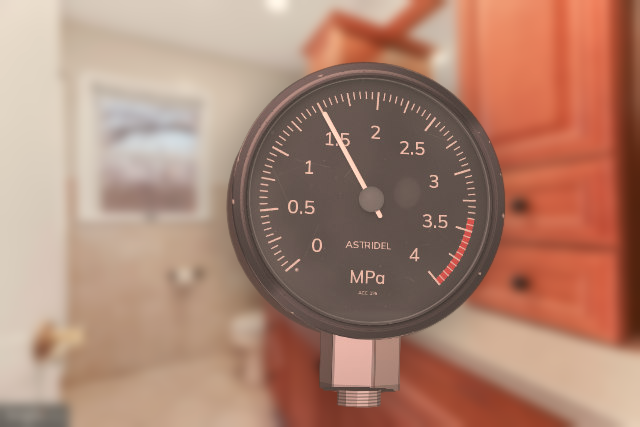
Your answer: **1.5** MPa
